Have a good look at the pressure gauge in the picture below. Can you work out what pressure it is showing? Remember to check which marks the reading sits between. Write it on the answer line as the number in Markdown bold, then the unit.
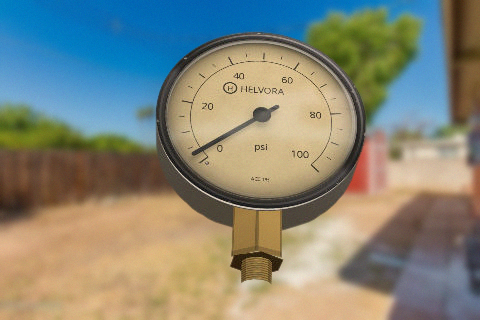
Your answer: **2.5** psi
